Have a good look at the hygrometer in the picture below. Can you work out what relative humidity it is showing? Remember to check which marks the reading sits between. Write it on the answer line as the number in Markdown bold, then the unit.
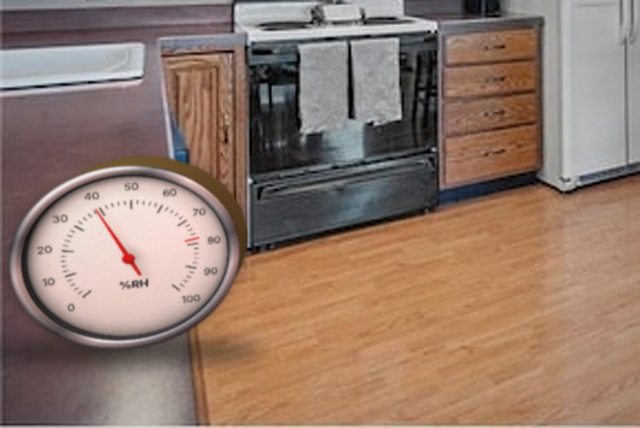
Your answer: **40** %
